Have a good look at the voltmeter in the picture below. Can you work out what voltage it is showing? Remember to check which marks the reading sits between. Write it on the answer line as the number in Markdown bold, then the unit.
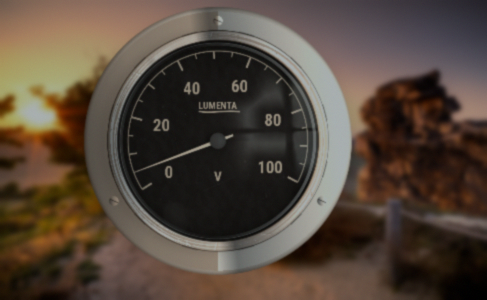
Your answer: **5** V
